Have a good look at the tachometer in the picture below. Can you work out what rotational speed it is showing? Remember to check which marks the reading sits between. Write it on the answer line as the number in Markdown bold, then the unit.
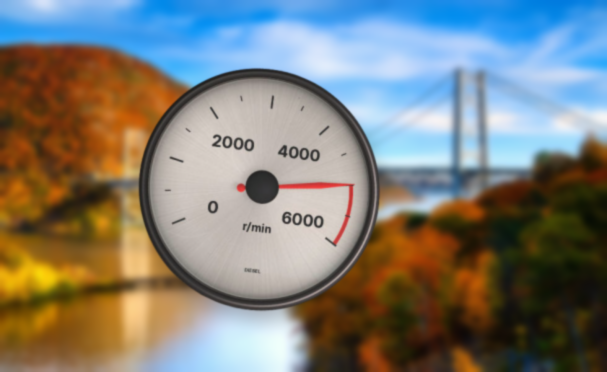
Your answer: **5000** rpm
